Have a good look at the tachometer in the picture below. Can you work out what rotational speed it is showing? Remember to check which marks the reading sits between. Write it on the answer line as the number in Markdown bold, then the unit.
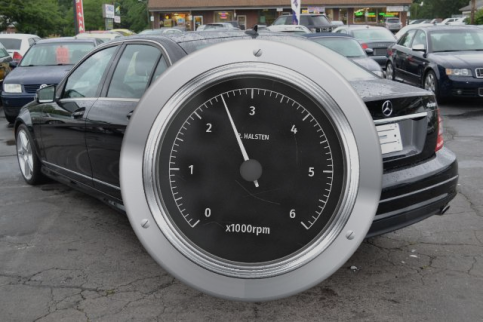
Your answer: **2500** rpm
